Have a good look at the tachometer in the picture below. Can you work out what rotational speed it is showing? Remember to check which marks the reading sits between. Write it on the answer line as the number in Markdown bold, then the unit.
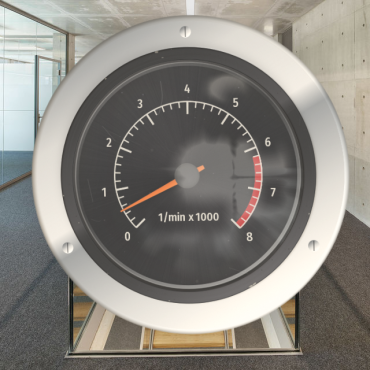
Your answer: **500** rpm
